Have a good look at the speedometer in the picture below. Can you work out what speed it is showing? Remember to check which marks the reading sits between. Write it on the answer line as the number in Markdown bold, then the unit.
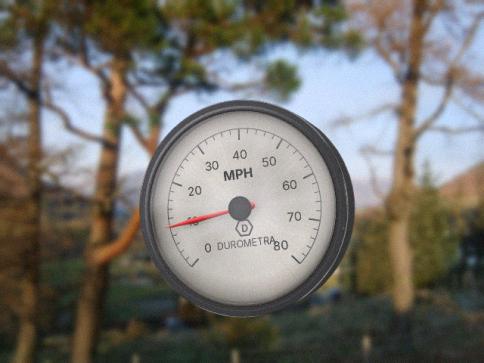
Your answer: **10** mph
